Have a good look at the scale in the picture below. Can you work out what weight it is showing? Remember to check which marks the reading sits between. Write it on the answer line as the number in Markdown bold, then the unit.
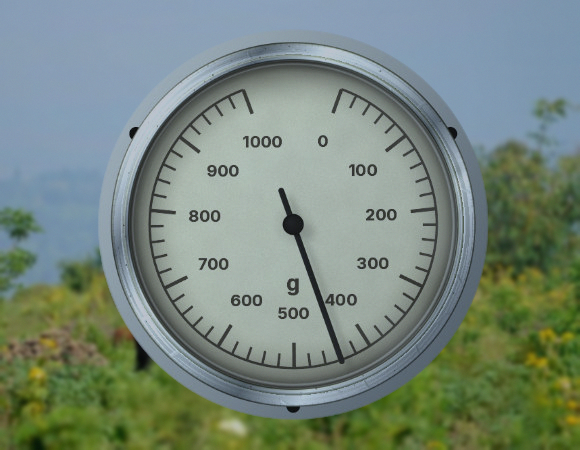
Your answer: **440** g
